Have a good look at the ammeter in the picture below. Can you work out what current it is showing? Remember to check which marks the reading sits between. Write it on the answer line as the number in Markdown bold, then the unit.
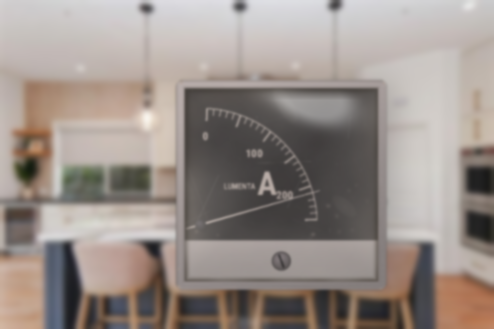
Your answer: **210** A
